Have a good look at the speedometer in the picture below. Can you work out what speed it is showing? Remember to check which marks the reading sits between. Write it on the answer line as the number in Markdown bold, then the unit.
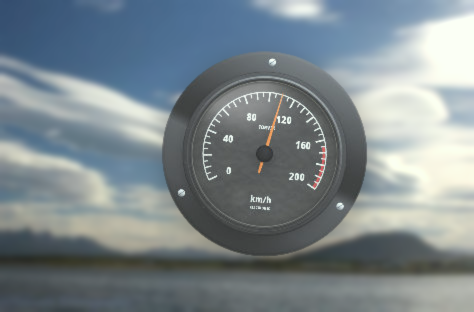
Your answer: **110** km/h
